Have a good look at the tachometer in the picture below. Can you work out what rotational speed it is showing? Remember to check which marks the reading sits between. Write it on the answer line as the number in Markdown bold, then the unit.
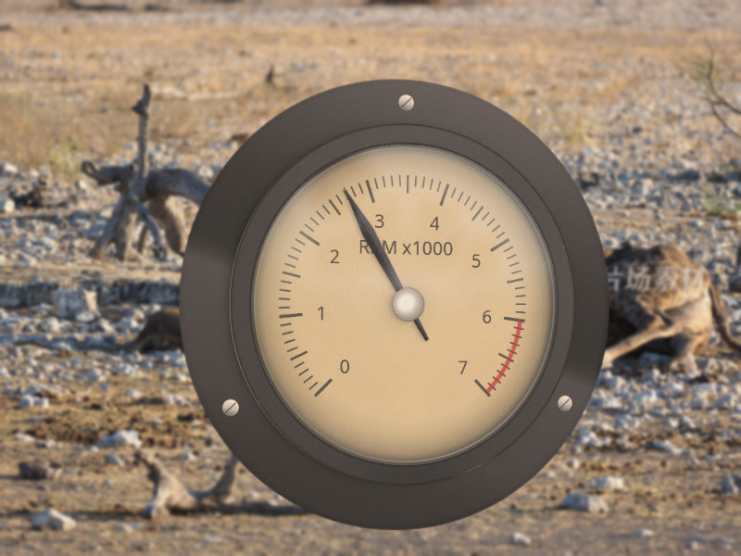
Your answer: **2700** rpm
